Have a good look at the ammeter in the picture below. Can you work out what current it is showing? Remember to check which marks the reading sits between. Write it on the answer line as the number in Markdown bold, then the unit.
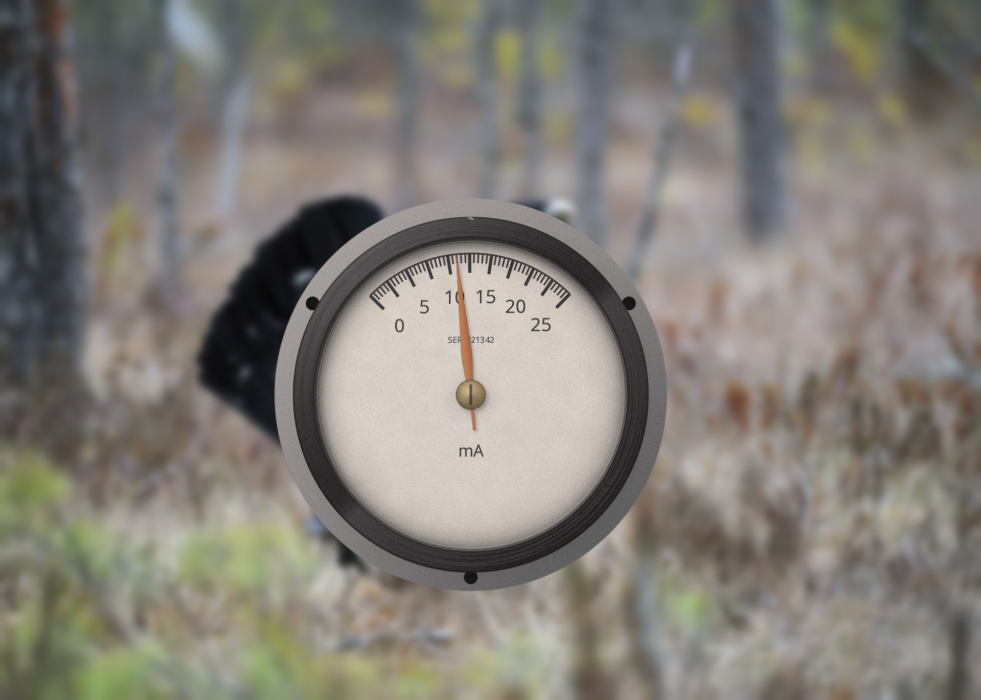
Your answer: **11** mA
